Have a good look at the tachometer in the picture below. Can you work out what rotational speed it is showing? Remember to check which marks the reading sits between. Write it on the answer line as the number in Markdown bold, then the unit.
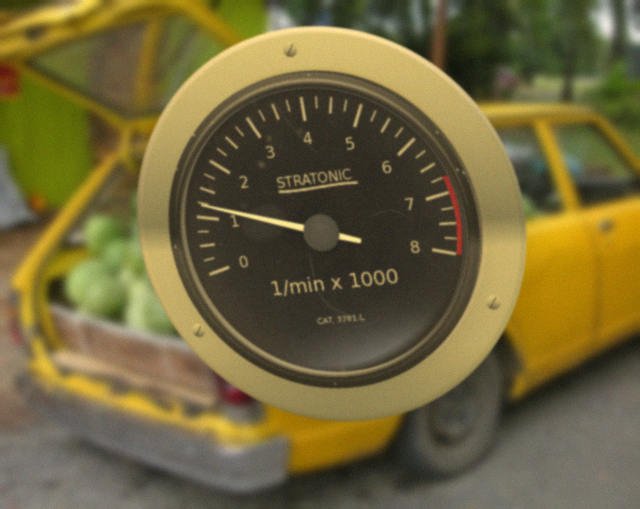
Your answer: **1250** rpm
